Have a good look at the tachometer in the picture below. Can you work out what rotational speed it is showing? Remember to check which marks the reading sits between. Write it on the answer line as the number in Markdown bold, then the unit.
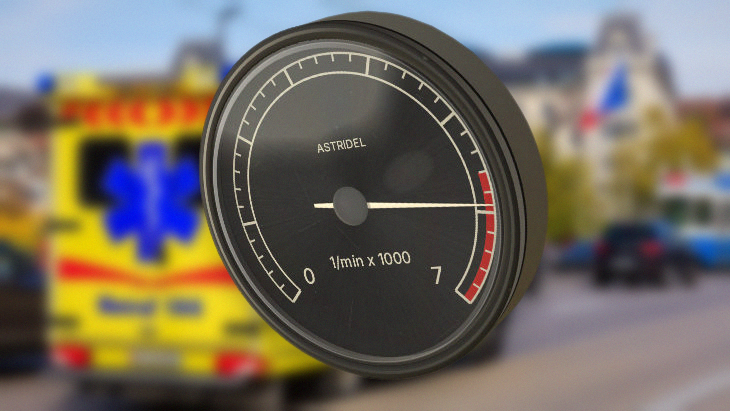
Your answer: **5900** rpm
